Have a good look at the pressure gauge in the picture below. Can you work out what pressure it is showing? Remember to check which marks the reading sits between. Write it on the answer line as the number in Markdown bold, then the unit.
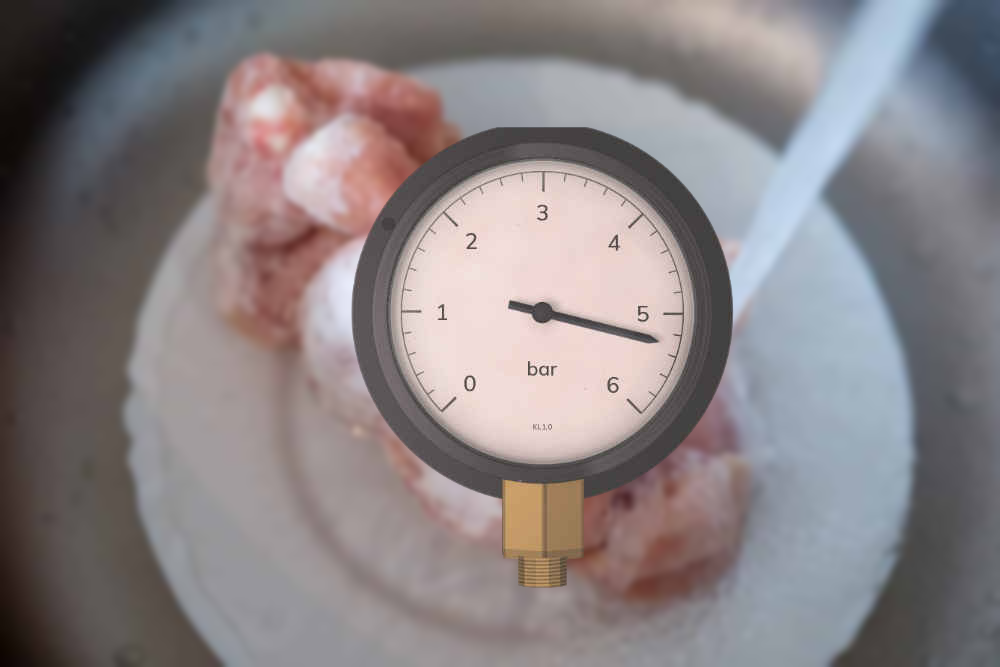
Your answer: **5.3** bar
